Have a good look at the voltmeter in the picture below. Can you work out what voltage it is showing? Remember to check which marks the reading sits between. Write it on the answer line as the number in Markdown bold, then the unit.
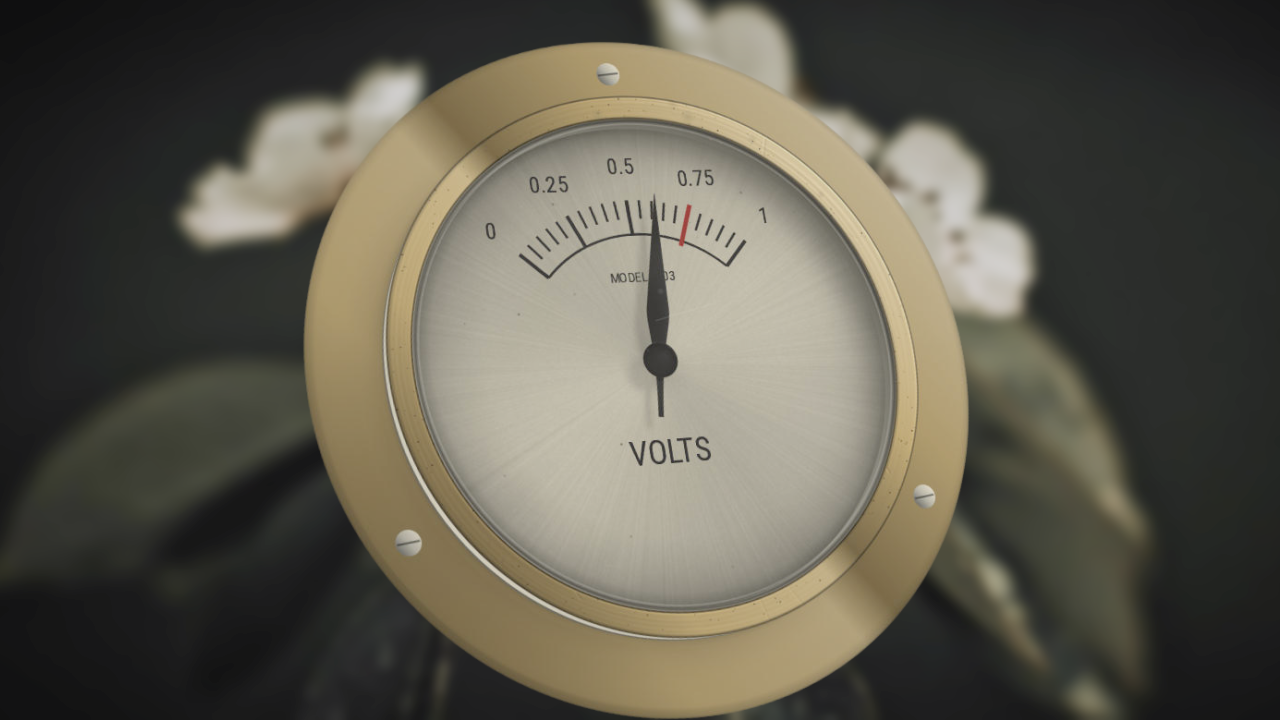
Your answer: **0.6** V
